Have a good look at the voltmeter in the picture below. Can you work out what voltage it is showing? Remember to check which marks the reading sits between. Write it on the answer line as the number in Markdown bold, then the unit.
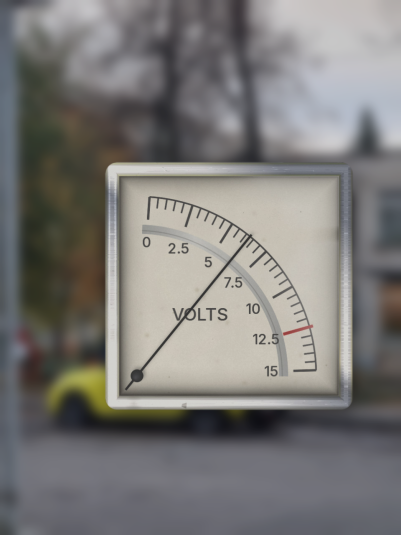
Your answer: **6.25** V
